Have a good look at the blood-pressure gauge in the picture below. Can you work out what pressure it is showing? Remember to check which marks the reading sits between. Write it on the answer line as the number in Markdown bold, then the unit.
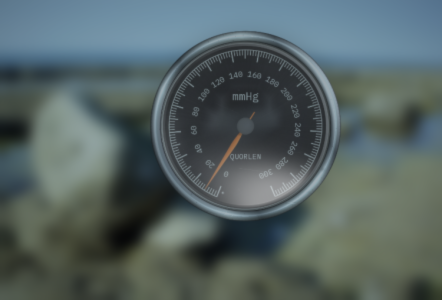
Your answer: **10** mmHg
